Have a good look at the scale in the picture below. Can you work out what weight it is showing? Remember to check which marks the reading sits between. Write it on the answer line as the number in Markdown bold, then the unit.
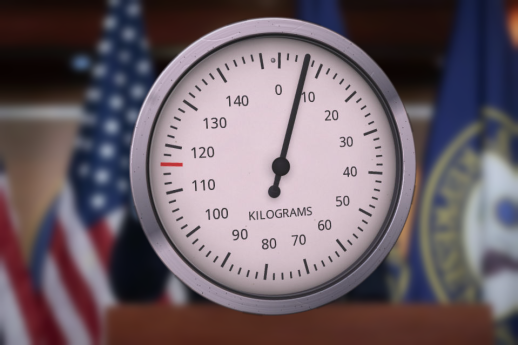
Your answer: **6** kg
